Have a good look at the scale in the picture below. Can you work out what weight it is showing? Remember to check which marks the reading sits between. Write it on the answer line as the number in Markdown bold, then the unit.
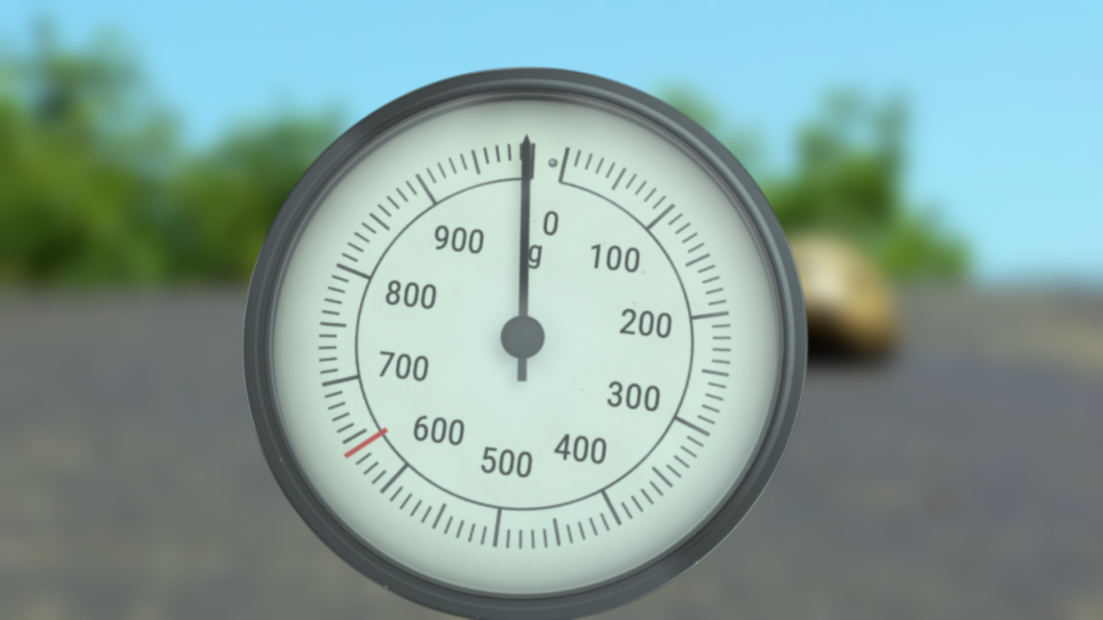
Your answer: **995** g
